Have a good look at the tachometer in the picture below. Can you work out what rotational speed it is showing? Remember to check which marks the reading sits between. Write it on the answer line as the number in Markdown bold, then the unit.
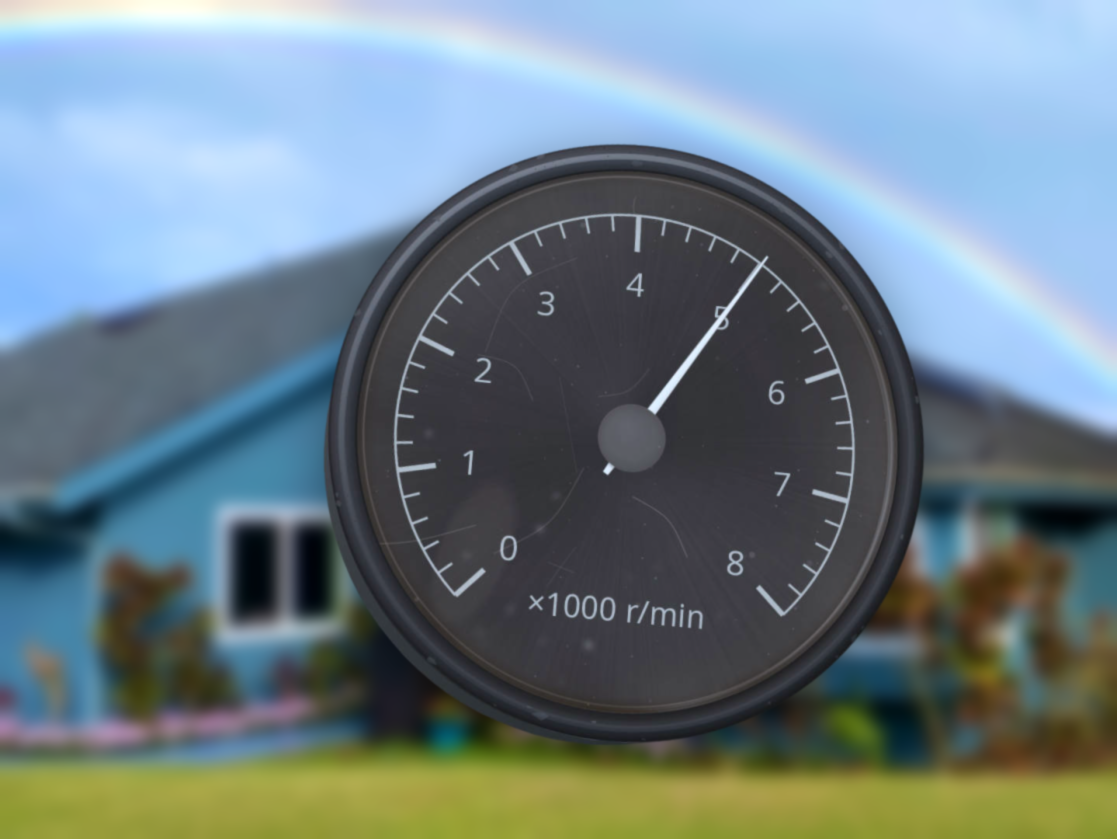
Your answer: **5000** rpm
